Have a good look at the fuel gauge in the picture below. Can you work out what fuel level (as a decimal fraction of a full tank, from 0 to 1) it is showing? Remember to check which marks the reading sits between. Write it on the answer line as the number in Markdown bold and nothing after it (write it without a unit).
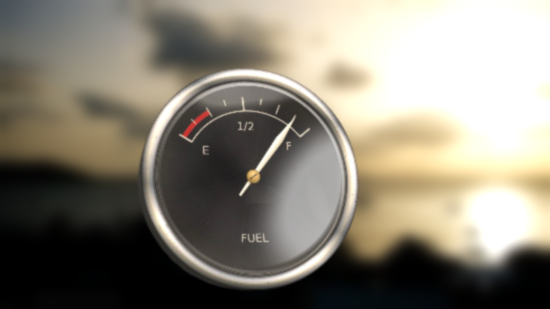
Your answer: **0.875**
